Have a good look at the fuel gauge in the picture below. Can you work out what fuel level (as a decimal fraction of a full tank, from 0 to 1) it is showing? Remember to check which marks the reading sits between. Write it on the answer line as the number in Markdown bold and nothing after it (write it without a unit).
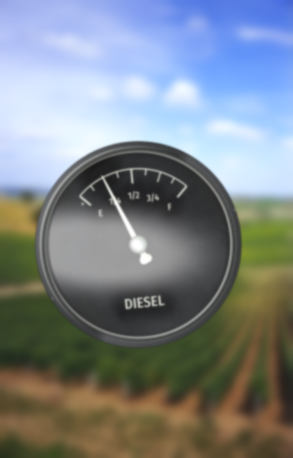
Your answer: **0.25**
